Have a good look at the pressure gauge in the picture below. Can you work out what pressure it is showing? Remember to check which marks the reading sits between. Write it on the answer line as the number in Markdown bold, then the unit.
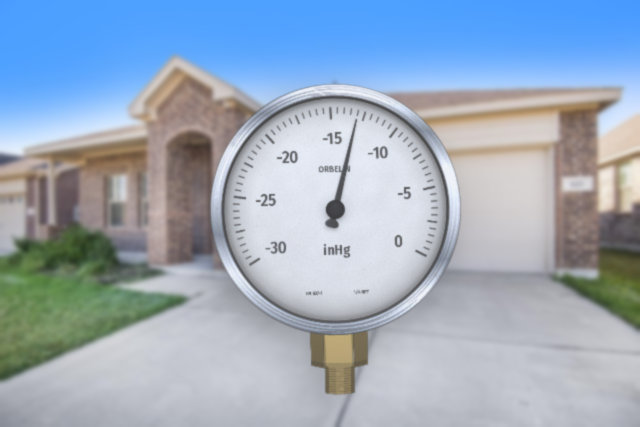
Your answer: **-13** inHg
